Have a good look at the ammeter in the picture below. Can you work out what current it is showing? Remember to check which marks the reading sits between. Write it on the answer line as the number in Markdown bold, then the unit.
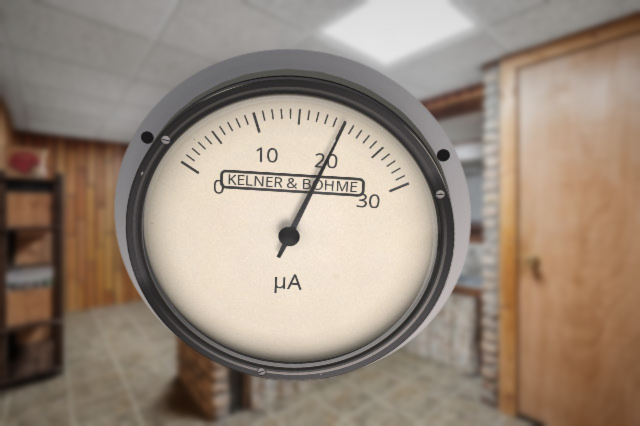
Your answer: **20** µA
